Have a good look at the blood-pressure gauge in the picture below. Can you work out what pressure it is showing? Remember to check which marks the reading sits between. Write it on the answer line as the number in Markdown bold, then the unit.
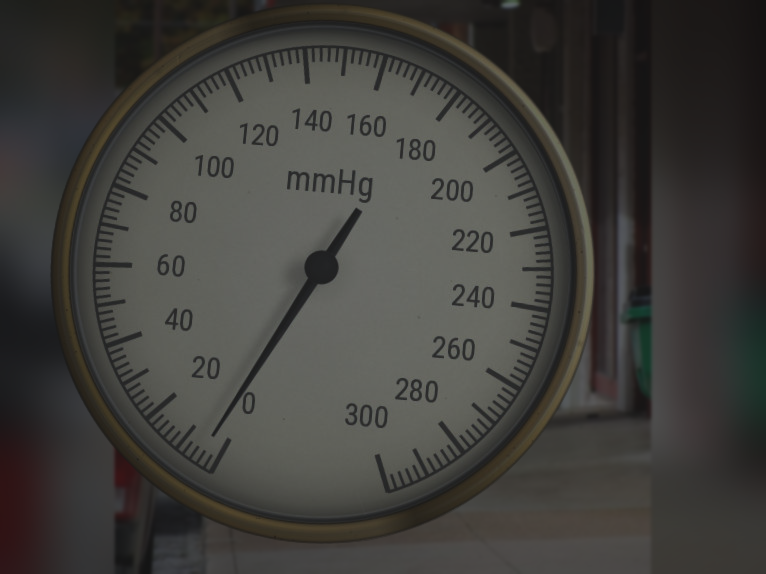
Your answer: **4** mmHg
